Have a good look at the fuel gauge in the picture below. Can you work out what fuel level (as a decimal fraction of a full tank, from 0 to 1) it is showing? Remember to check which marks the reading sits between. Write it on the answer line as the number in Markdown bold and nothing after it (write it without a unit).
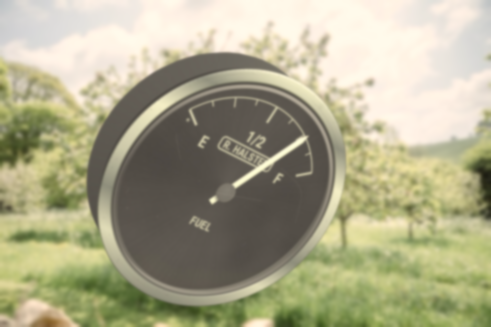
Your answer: **0.75**
